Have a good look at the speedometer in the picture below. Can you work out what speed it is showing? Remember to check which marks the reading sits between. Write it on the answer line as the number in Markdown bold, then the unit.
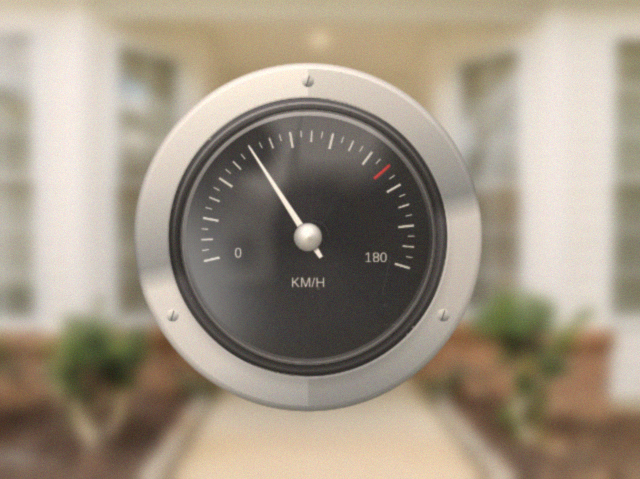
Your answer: **60** km/h
